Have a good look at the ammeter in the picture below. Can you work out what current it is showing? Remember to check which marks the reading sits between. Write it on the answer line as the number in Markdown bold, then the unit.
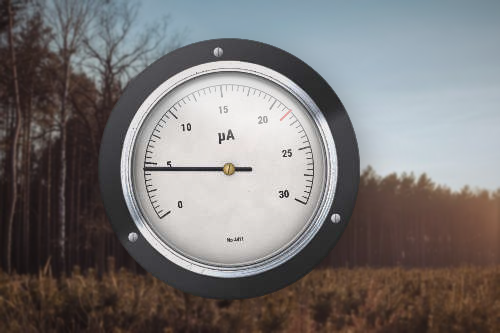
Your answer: **4.5** µA
